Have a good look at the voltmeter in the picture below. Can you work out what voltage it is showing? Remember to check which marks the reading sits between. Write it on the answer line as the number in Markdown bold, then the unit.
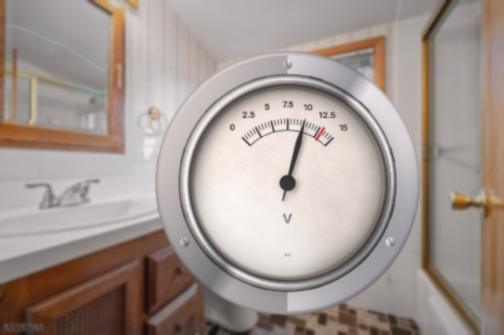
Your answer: **10** V
